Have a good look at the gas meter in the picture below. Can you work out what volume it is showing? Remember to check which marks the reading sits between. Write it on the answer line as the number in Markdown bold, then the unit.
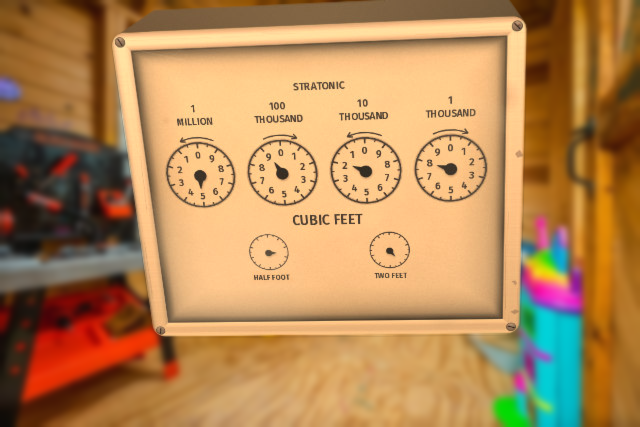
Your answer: **491800** ft³
